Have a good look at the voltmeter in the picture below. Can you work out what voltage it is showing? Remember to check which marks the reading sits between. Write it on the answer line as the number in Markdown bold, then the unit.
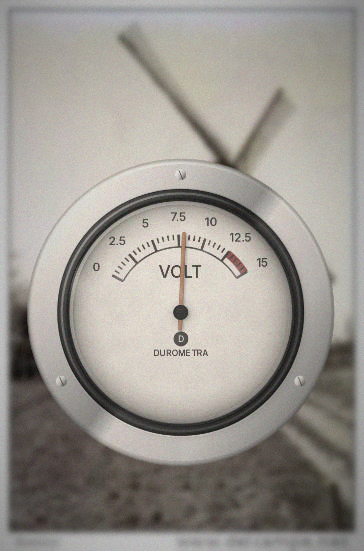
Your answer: **8** V
